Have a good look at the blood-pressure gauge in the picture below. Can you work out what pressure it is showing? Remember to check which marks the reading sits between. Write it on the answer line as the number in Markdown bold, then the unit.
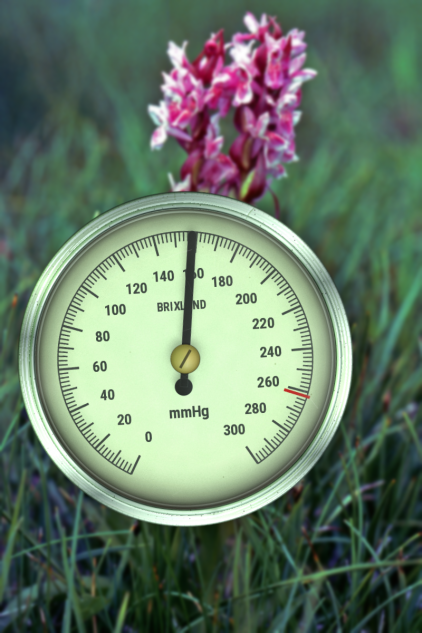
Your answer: **158** mmHg
